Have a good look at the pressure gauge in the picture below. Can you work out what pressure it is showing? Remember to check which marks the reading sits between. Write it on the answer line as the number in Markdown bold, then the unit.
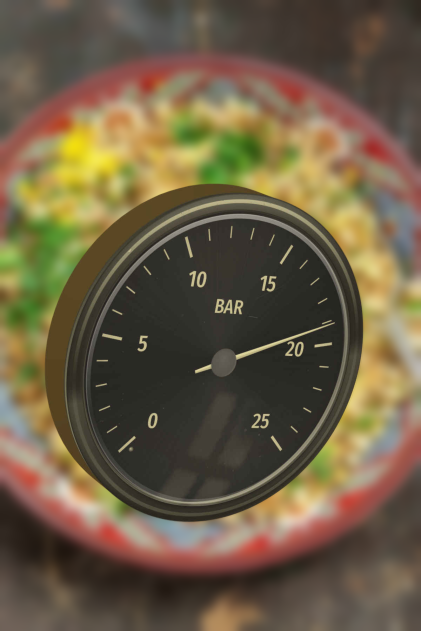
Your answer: **19** bar
